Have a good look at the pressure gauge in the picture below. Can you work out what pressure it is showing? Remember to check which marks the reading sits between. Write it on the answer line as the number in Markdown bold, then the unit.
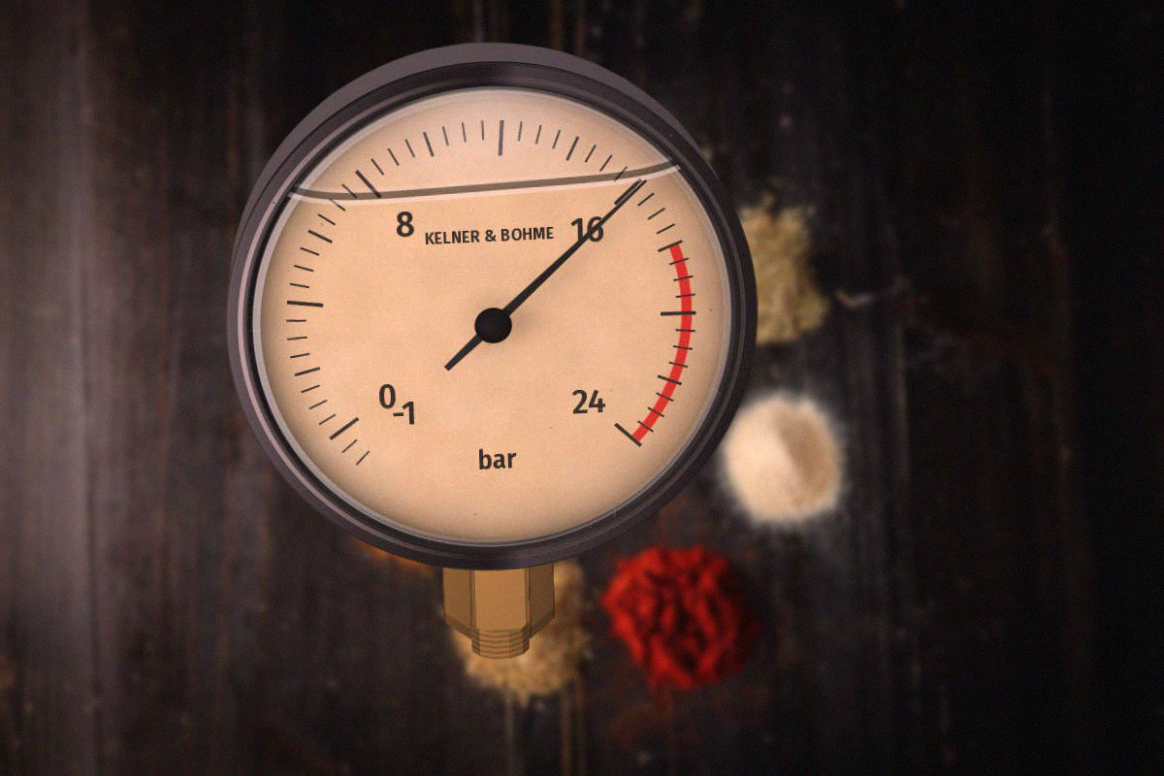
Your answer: **16** bar
